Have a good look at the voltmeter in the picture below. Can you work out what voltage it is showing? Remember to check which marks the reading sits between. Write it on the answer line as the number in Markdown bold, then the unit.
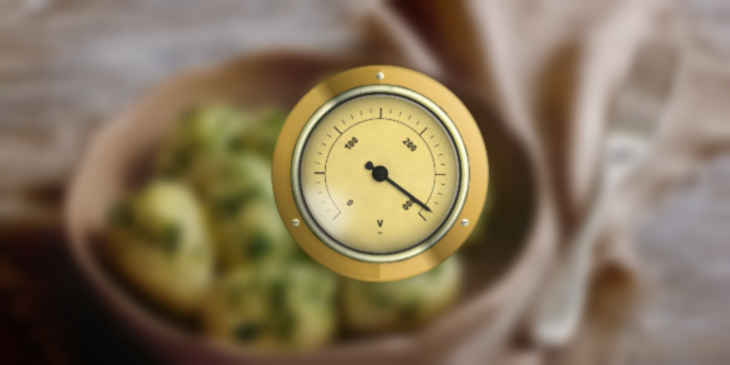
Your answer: **290** V
